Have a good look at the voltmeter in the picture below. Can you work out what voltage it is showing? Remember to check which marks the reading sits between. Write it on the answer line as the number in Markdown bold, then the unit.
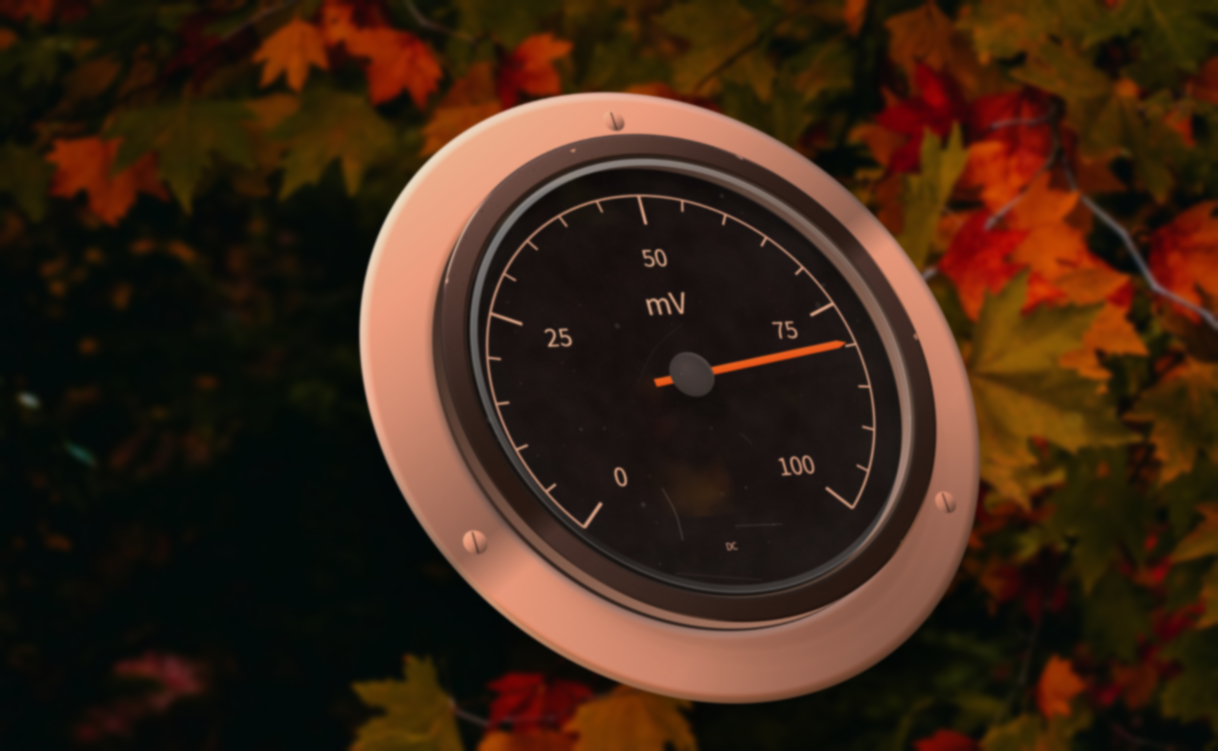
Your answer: **80** mV
